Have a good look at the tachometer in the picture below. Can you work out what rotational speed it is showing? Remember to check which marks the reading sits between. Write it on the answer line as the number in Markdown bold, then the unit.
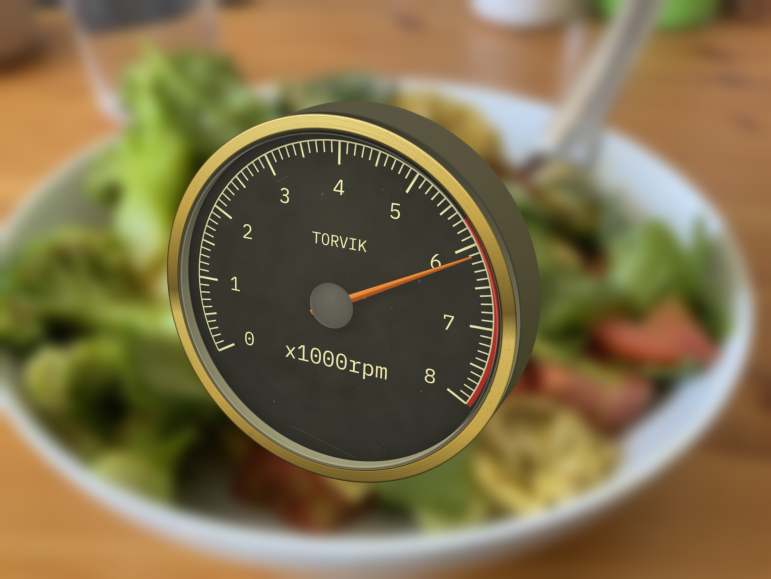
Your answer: **6100** rpm
